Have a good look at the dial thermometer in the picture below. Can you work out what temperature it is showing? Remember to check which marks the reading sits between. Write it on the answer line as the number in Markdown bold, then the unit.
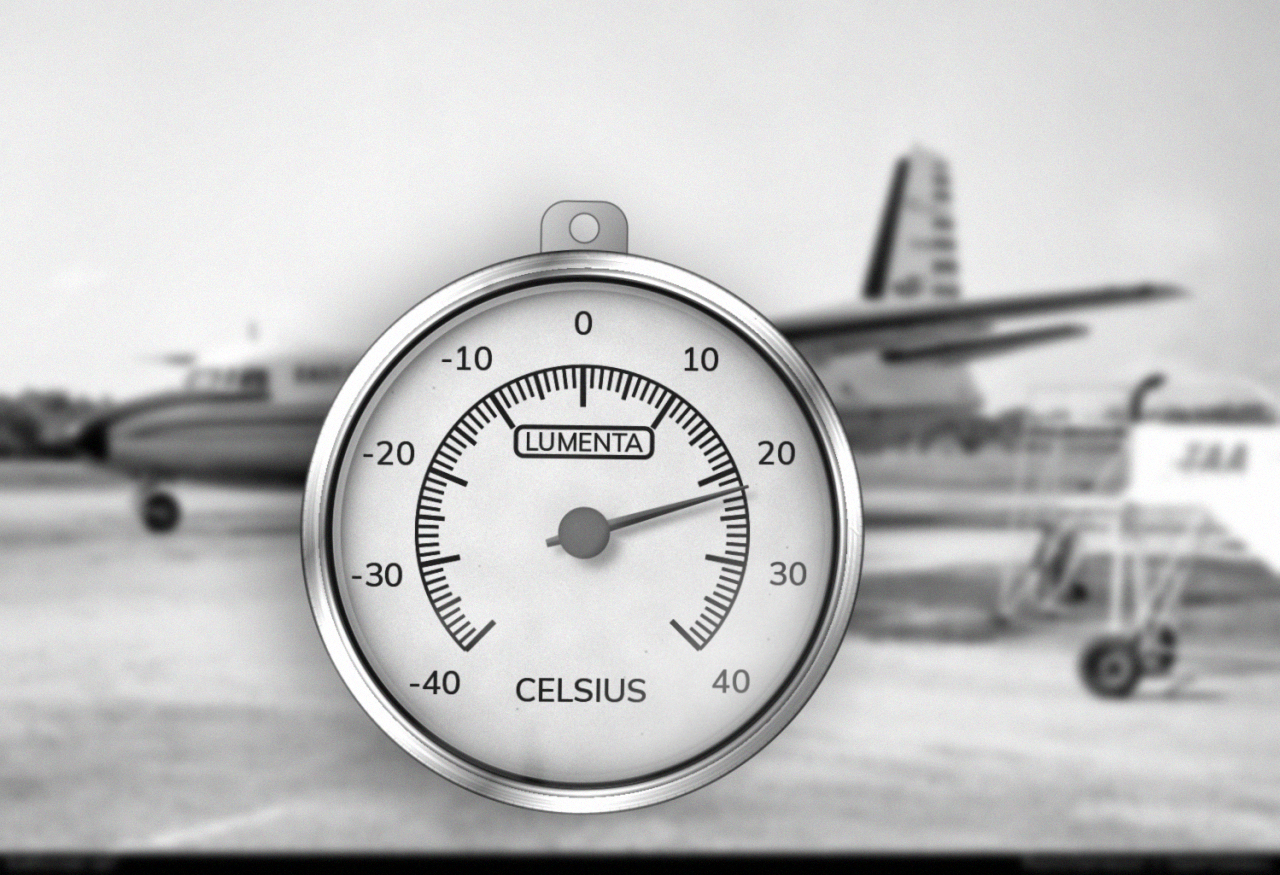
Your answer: **22** °C
